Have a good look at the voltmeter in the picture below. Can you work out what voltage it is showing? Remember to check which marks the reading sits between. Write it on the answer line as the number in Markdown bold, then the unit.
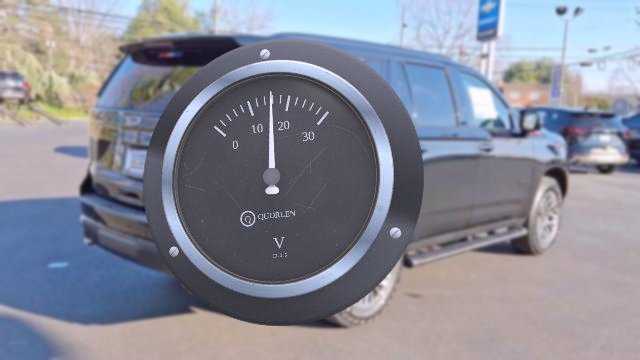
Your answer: **16** V
